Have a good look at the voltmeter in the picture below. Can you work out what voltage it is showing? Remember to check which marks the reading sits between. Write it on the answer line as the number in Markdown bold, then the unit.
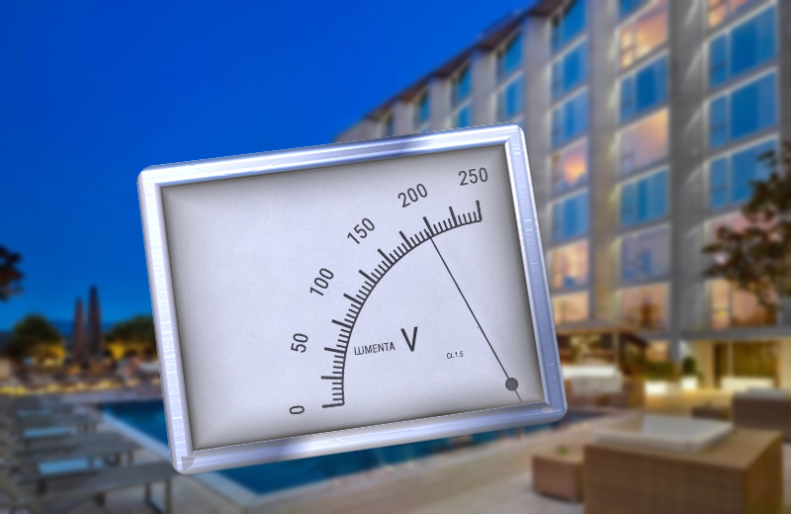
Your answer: **195** V
